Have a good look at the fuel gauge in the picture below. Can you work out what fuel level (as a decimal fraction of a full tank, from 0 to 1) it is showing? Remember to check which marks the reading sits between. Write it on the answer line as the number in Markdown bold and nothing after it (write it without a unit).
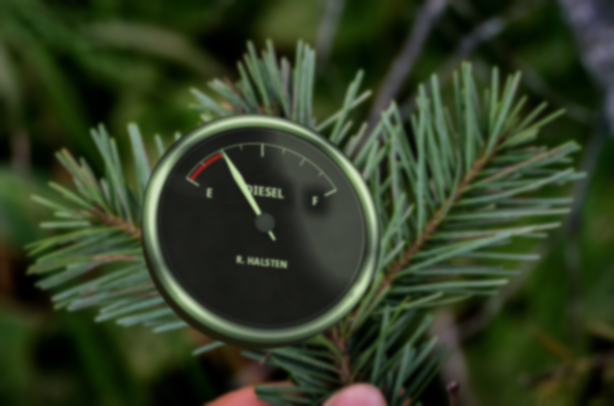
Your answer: **0.25**
